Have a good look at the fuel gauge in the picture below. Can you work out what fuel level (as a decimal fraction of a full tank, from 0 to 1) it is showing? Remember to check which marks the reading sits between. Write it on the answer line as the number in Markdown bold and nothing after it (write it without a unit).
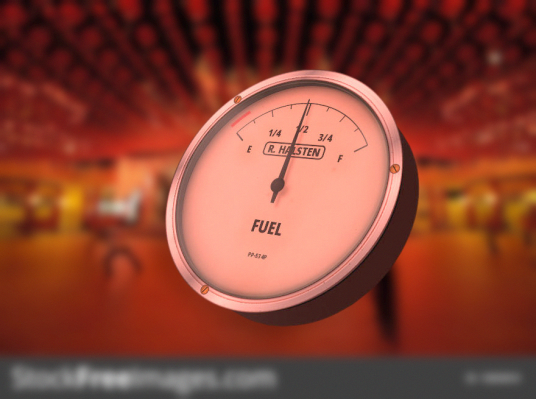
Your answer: **0.5**
